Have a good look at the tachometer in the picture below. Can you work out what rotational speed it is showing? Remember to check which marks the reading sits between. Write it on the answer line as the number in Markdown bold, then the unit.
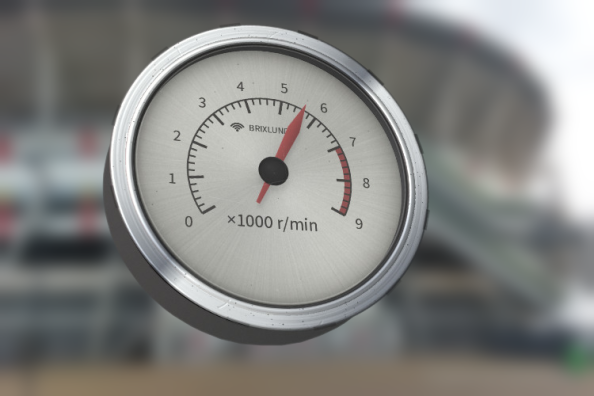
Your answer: **5600** rpm
